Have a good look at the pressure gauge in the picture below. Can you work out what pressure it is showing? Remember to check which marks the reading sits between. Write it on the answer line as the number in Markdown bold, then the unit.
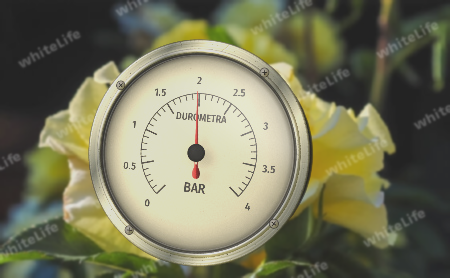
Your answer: **2** bar
